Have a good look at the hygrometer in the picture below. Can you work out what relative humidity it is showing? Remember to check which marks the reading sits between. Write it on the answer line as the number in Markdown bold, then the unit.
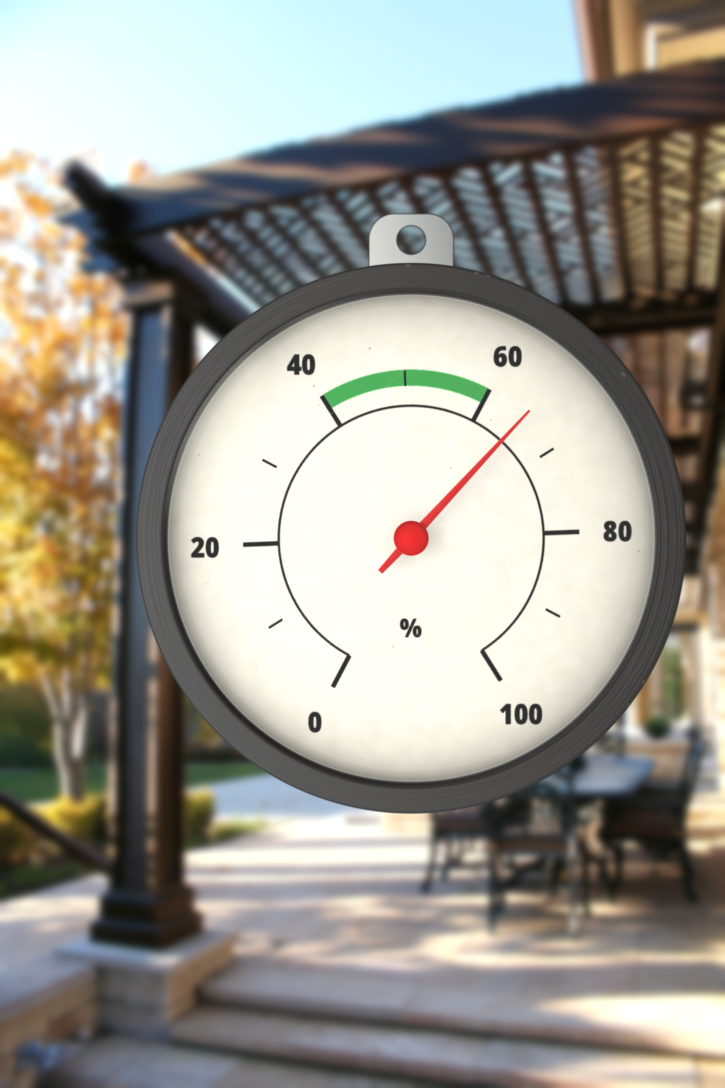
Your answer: **65** %
